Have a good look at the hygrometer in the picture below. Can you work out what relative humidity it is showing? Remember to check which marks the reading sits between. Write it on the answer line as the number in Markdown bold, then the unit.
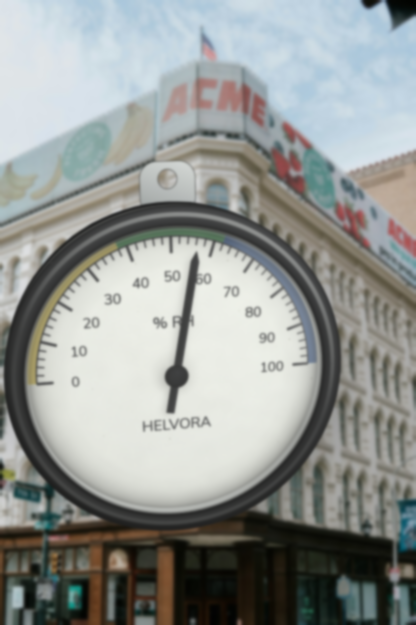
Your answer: **56** %
